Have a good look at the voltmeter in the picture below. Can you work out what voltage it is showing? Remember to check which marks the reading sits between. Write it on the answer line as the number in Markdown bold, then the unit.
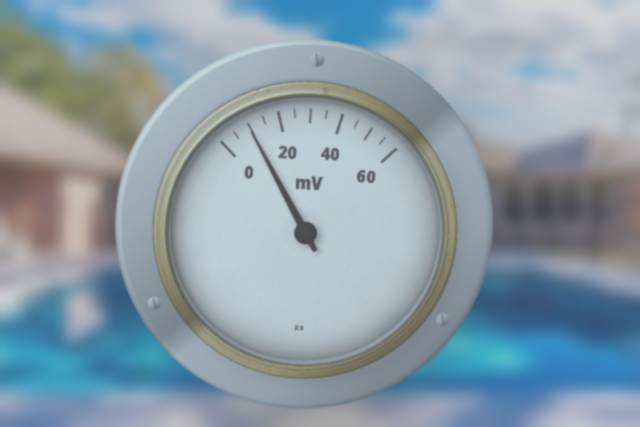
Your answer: **10** mV
